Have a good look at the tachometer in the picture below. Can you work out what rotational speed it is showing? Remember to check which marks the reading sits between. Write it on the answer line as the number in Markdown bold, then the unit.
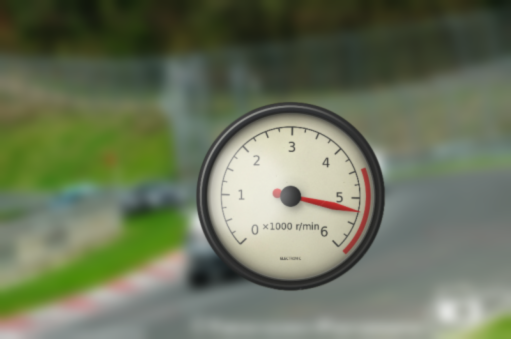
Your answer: **5250** rpm
